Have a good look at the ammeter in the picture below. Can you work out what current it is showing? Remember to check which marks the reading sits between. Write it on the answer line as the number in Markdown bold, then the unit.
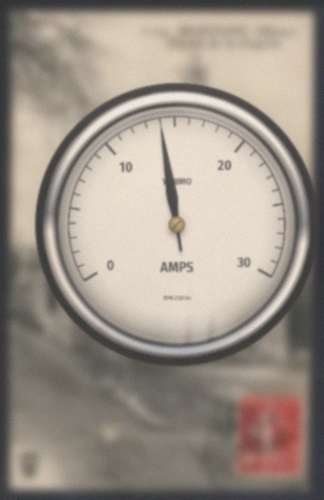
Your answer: **14** A
